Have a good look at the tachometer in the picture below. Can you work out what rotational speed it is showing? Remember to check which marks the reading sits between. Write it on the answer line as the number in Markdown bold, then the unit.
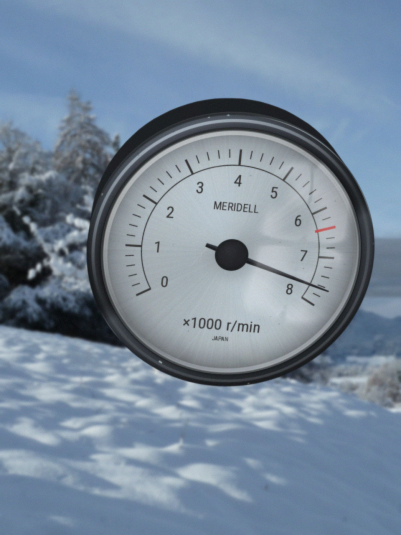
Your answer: **7600** rpm
